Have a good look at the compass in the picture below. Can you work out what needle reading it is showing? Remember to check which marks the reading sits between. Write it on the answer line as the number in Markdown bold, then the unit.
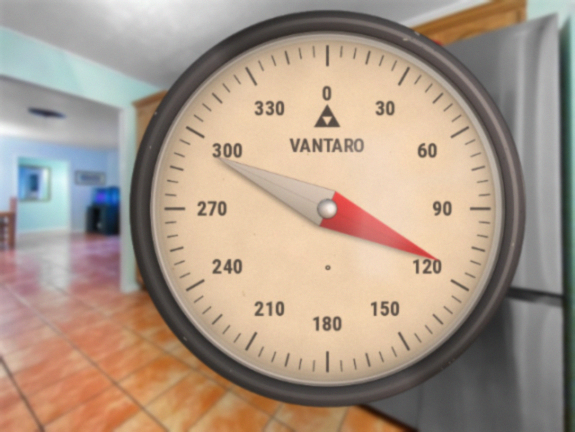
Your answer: **115** °
